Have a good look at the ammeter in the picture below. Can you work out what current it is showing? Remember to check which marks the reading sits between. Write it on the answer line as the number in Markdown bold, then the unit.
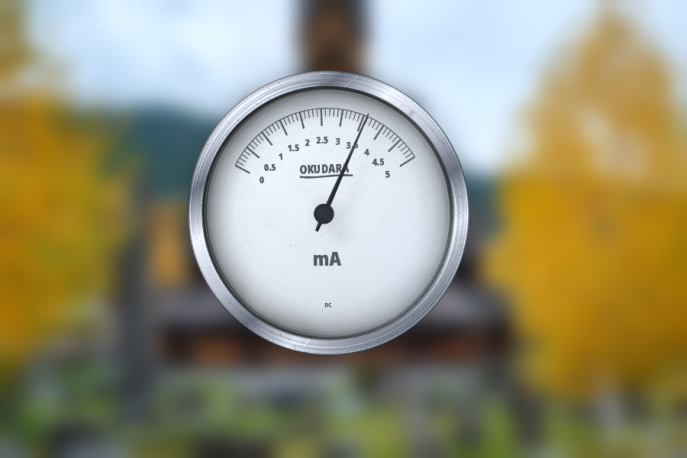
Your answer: **3.6** mA
